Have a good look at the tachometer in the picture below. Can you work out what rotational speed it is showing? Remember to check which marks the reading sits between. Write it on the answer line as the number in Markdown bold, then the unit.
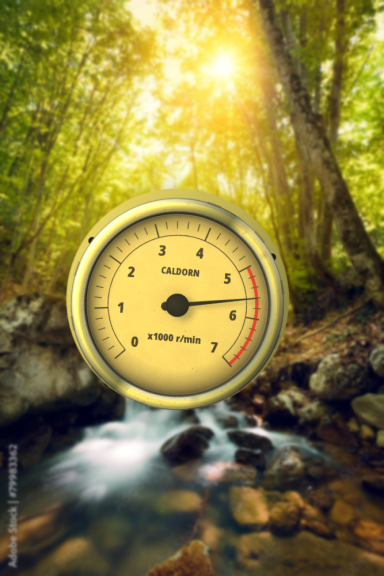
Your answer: **5600** rpm
